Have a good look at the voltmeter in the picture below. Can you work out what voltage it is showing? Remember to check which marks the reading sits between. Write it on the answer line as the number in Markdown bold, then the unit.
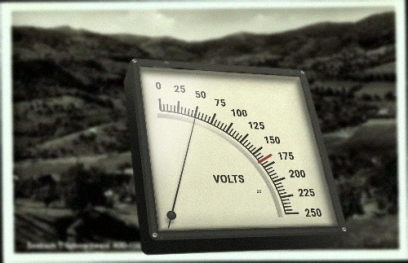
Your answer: **50** V
